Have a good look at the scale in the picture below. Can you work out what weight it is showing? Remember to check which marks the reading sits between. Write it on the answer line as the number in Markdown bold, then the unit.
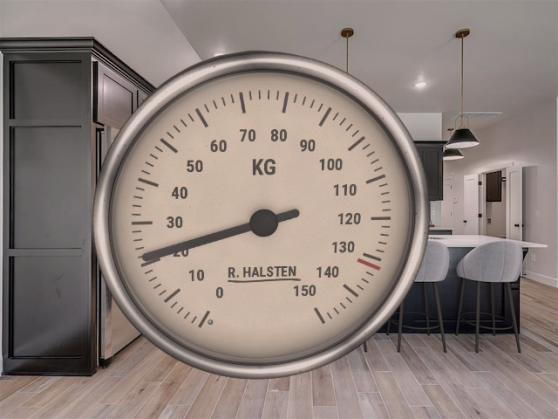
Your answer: **22** kg
